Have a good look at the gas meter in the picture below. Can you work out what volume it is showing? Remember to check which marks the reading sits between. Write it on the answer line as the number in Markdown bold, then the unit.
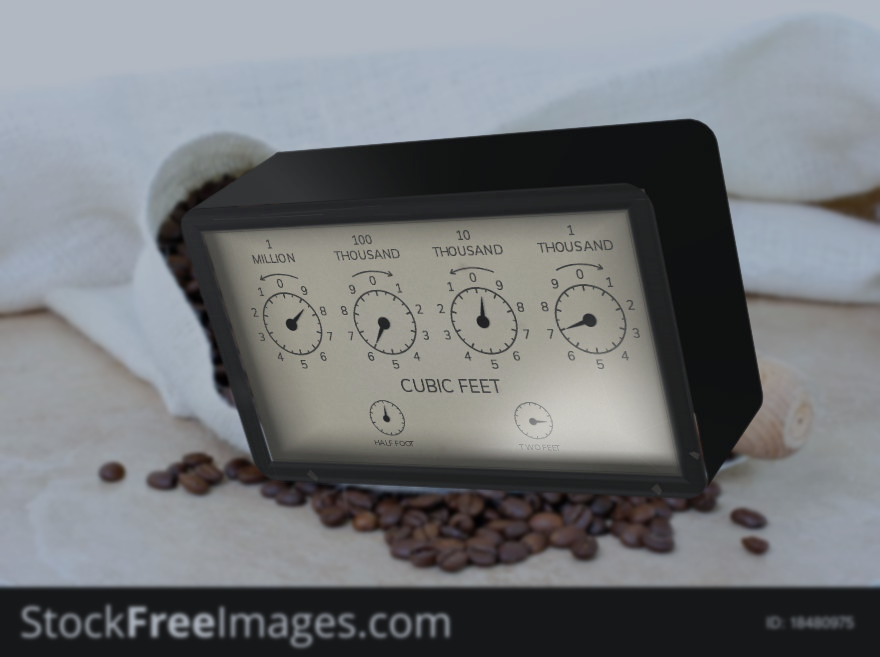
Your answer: **859700** ft³
